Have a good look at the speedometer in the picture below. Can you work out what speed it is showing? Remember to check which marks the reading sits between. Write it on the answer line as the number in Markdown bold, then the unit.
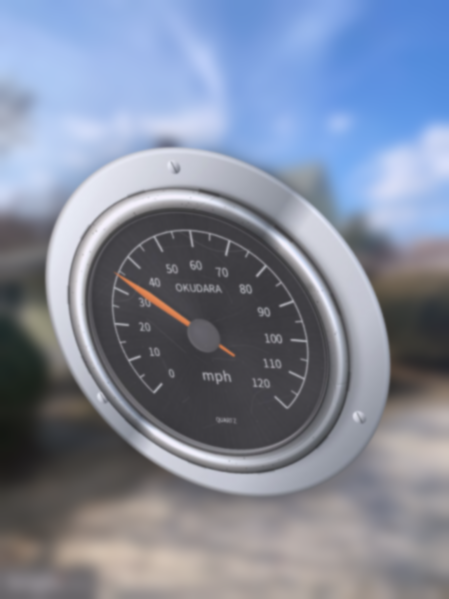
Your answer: **35** mph
